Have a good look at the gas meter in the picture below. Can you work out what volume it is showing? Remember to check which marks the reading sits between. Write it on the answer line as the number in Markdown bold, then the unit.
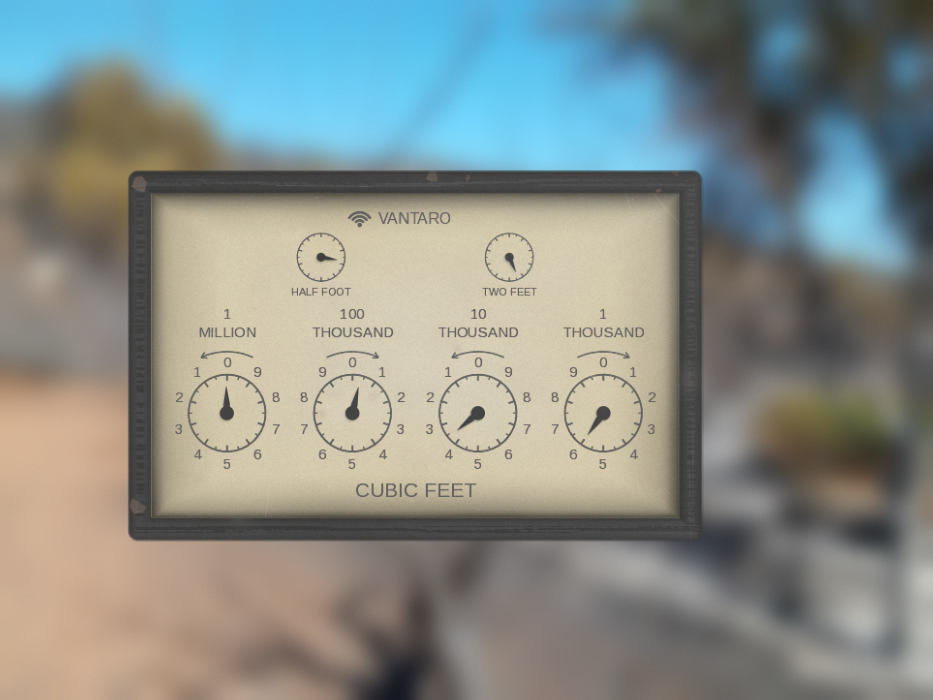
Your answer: **3600** ft³
